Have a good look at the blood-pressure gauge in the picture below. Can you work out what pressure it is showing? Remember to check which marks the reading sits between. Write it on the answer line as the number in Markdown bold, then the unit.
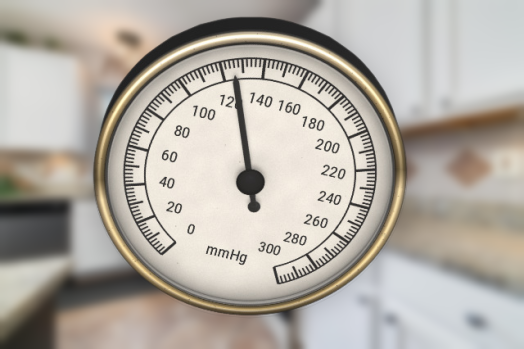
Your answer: **126** mmHg
